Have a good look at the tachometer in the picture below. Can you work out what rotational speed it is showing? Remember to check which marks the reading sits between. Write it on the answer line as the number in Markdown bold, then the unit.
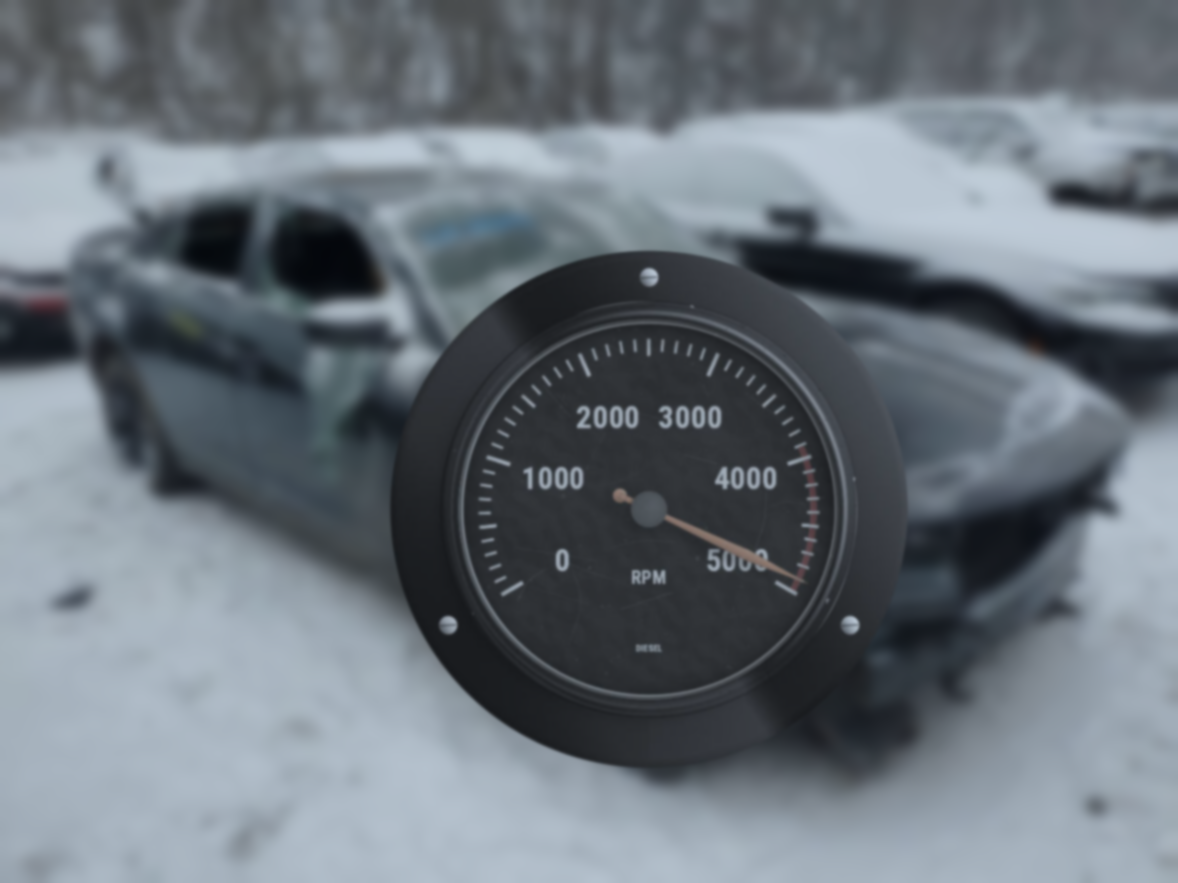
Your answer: **4900** rpm
